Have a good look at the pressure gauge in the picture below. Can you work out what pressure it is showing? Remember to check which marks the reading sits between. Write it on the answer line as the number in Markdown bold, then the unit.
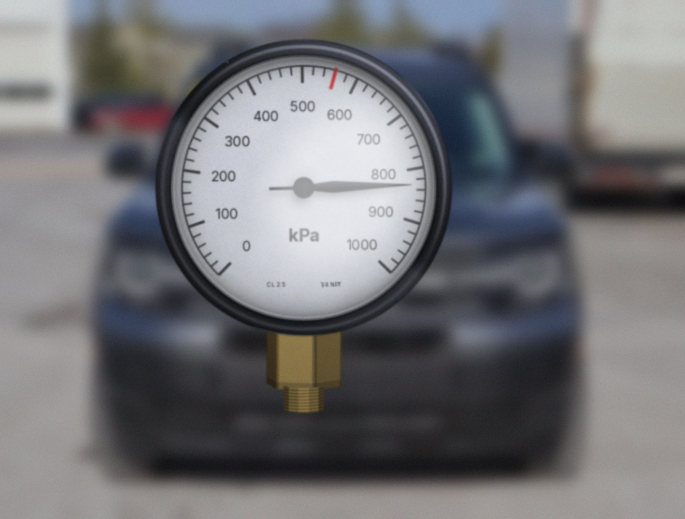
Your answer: **830** kPa
